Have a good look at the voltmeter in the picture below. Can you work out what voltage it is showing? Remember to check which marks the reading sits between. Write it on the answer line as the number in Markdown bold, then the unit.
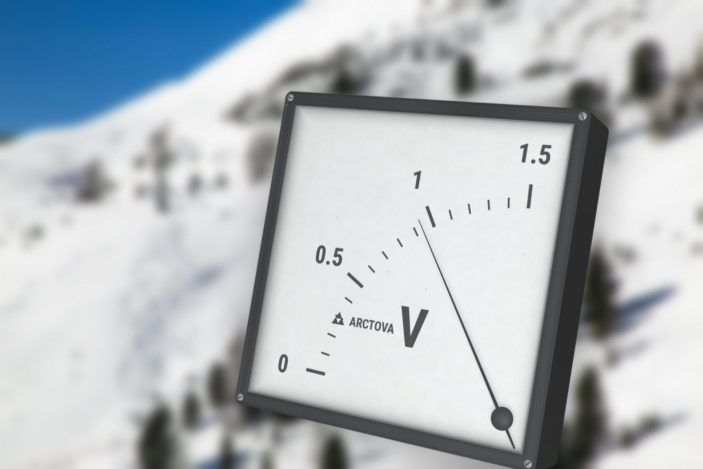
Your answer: **0.95** V
